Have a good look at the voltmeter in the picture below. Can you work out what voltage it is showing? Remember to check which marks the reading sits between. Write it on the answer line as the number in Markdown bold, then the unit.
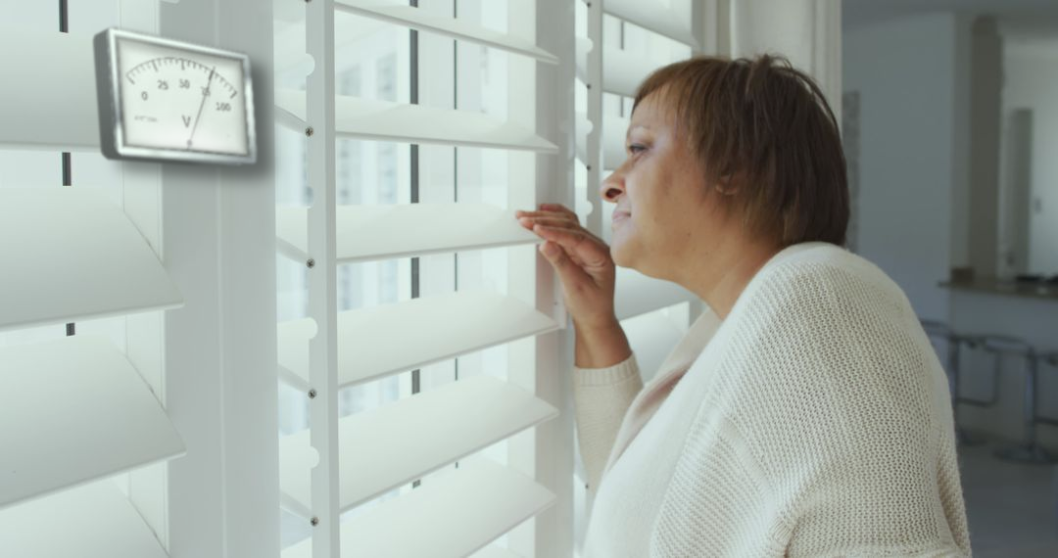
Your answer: **75** V
